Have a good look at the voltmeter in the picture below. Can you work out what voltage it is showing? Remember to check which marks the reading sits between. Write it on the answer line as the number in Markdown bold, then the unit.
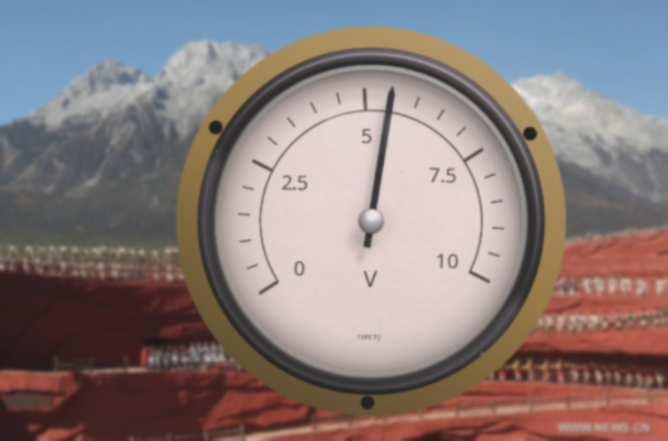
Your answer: **5.5** V
